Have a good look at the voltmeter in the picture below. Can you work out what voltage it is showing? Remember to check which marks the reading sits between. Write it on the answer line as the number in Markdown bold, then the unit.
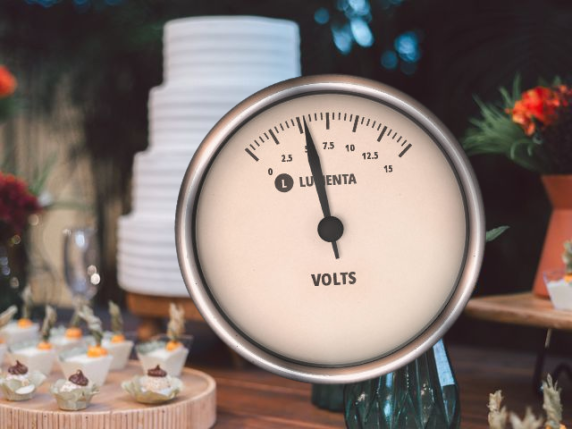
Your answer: **5.5** V
